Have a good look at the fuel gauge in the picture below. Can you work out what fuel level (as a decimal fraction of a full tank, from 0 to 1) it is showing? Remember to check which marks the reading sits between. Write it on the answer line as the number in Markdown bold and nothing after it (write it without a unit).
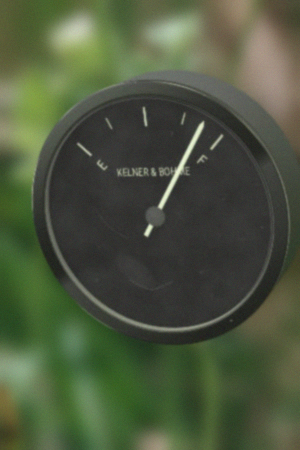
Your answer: **0.875**
